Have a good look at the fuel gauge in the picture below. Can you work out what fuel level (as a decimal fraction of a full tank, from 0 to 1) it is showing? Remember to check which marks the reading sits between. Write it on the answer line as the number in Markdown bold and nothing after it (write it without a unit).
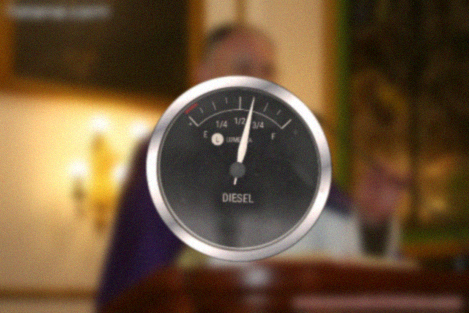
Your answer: **0.625**
